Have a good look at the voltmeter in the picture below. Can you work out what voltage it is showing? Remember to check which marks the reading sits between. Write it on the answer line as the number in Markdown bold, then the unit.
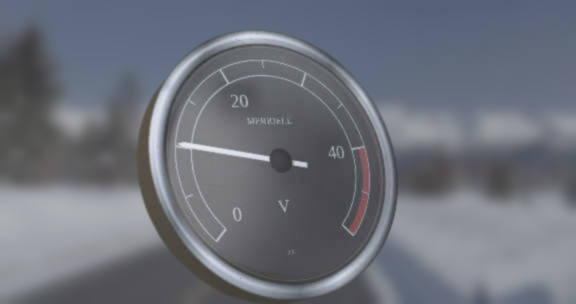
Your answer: **10** V
